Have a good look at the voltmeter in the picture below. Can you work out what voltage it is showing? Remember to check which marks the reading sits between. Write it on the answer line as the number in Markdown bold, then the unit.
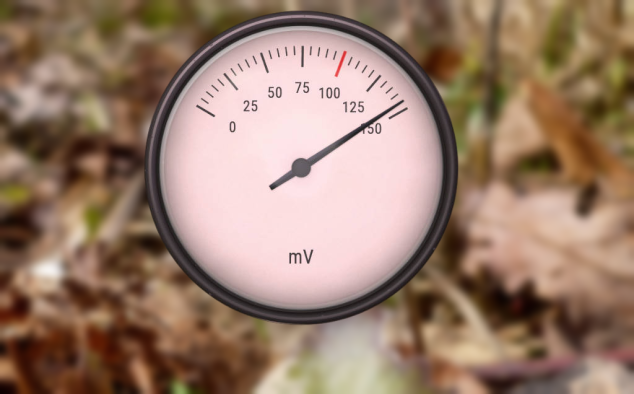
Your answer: **145** mV
